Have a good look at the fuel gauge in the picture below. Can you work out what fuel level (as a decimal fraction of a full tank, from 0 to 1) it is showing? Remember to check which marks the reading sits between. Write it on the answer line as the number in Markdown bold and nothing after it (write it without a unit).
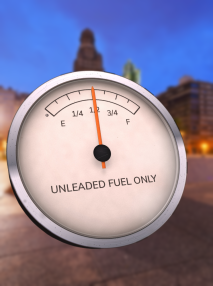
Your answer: **0.5**
